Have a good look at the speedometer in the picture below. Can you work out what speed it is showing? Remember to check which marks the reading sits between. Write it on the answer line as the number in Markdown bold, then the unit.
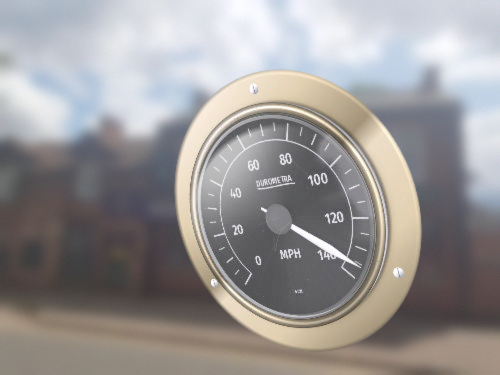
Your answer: **135** mph
